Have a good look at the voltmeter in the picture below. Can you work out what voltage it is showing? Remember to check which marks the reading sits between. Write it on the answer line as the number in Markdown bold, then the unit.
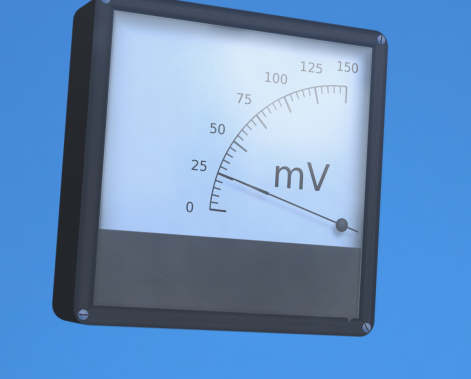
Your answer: **25** mV
